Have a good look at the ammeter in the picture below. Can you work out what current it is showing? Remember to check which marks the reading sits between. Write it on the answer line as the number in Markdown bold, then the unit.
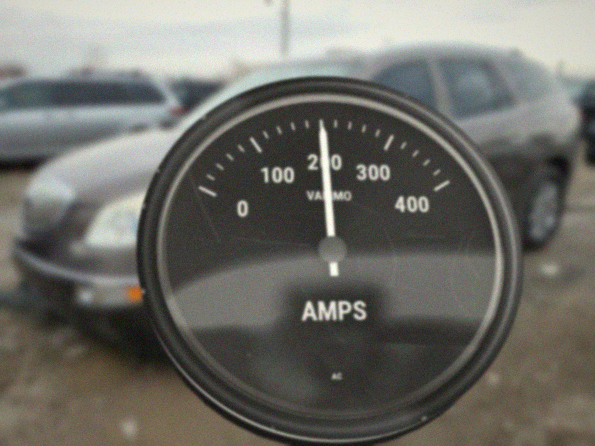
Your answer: **200** A
